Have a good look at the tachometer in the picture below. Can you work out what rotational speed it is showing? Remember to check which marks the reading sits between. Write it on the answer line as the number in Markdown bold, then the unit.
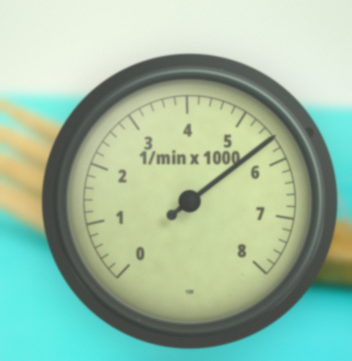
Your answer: **5600** rpm
